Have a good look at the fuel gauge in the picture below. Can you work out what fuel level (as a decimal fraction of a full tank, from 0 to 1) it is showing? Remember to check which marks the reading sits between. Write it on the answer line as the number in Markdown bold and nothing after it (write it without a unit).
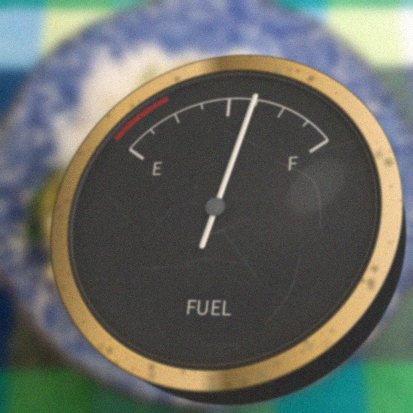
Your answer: **0.625**
